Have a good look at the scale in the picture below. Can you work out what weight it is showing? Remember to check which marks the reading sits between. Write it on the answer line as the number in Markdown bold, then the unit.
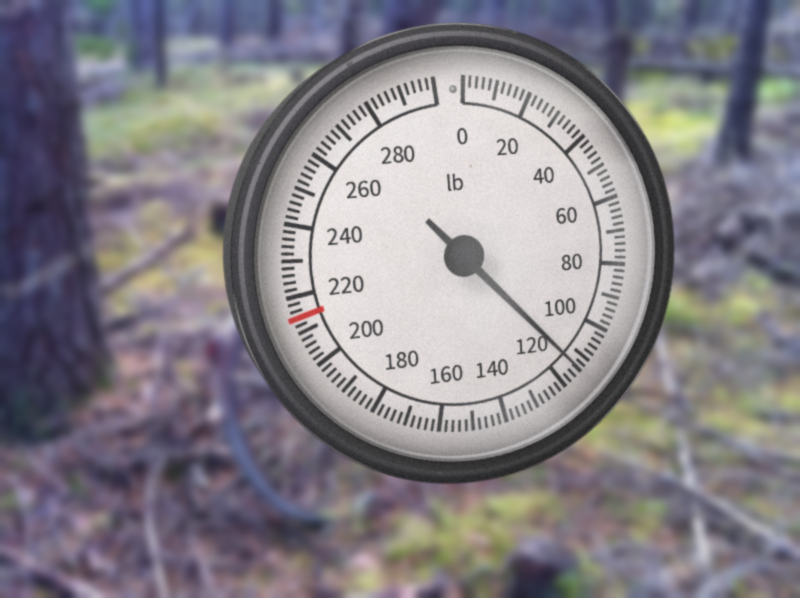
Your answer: **114** lb
